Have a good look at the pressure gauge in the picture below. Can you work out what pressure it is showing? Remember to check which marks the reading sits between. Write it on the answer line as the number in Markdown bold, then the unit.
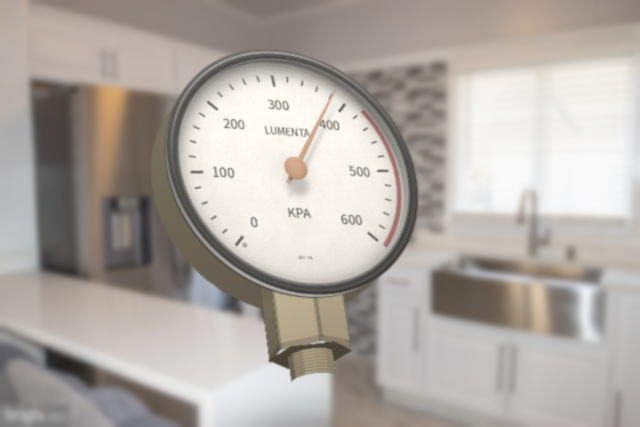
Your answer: **380** kPa
